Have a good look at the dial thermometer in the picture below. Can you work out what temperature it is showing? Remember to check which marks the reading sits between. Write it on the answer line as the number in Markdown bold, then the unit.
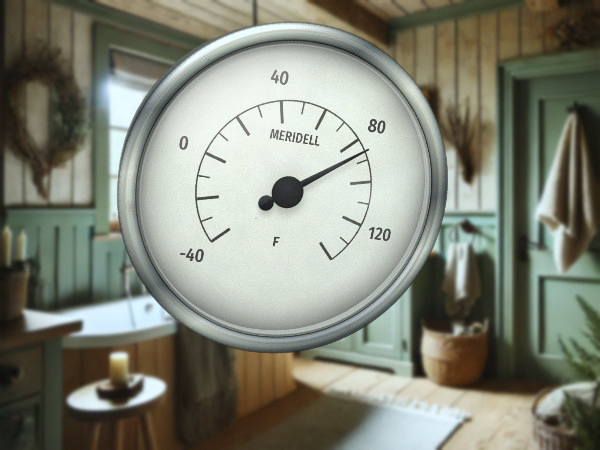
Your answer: **85** °F
